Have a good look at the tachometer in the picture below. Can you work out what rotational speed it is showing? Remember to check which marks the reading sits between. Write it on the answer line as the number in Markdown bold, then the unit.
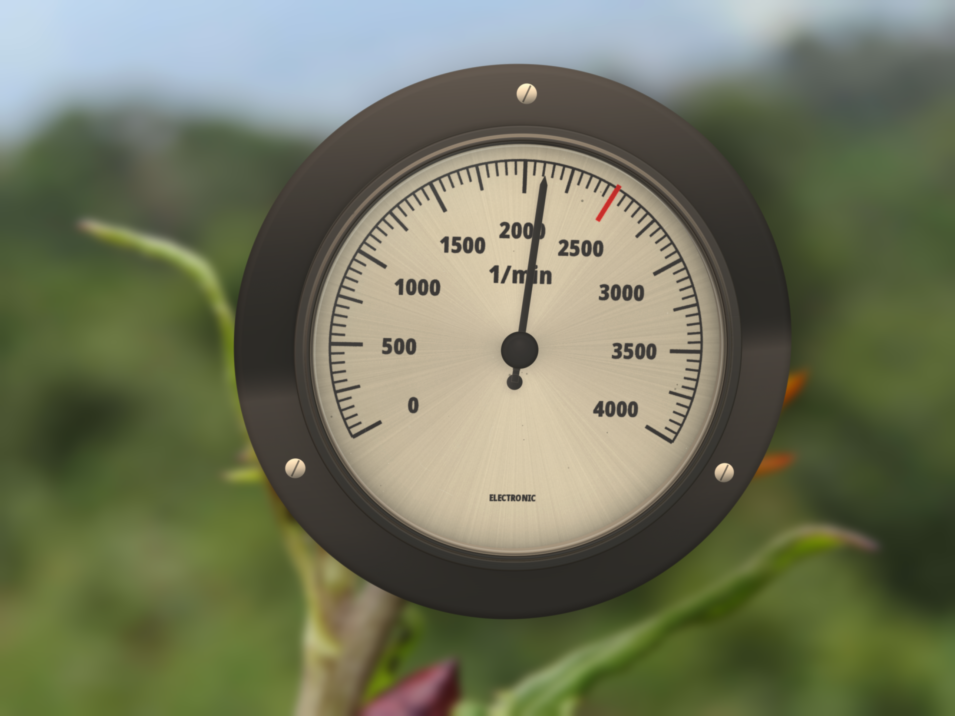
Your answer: **2100** rpm
